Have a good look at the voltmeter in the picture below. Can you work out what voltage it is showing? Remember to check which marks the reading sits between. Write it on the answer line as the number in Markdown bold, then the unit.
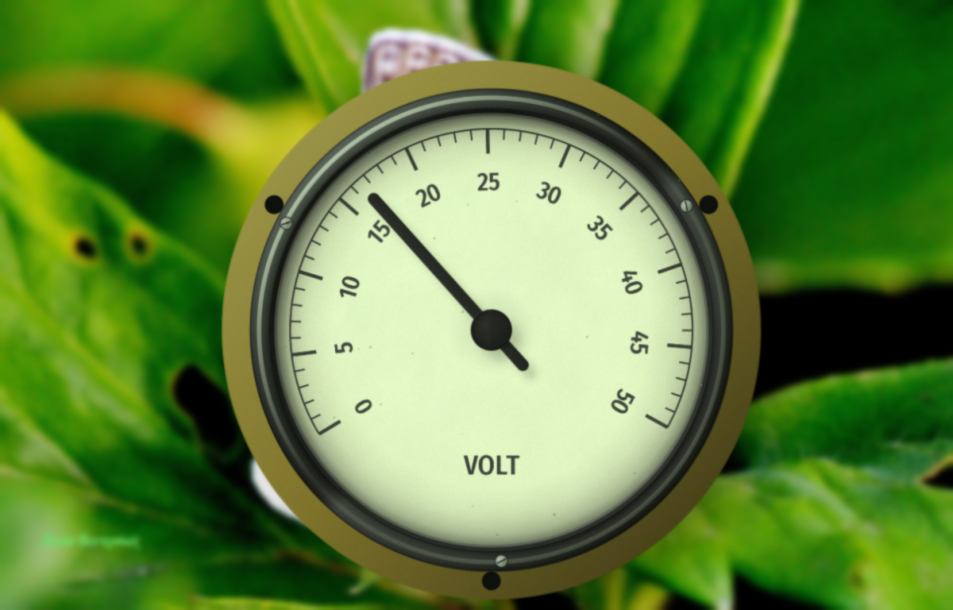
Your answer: **16.5** V
